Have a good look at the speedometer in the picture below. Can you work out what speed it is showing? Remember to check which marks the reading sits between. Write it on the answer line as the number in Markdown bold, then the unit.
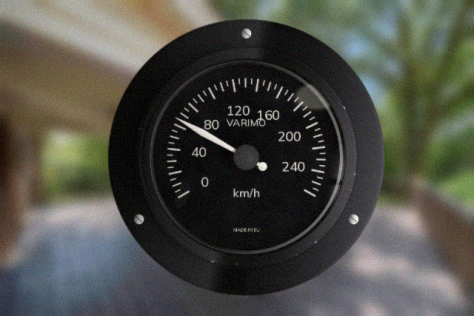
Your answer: **65** km/h
